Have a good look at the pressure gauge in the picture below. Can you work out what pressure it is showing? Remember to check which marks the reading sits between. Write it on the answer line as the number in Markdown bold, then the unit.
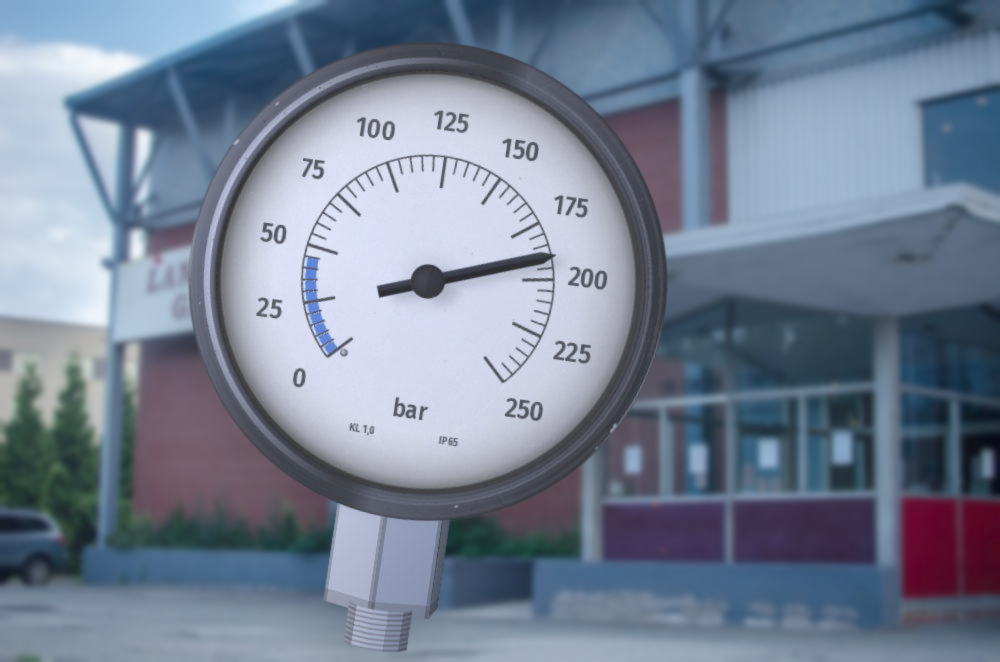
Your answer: **190** bar
